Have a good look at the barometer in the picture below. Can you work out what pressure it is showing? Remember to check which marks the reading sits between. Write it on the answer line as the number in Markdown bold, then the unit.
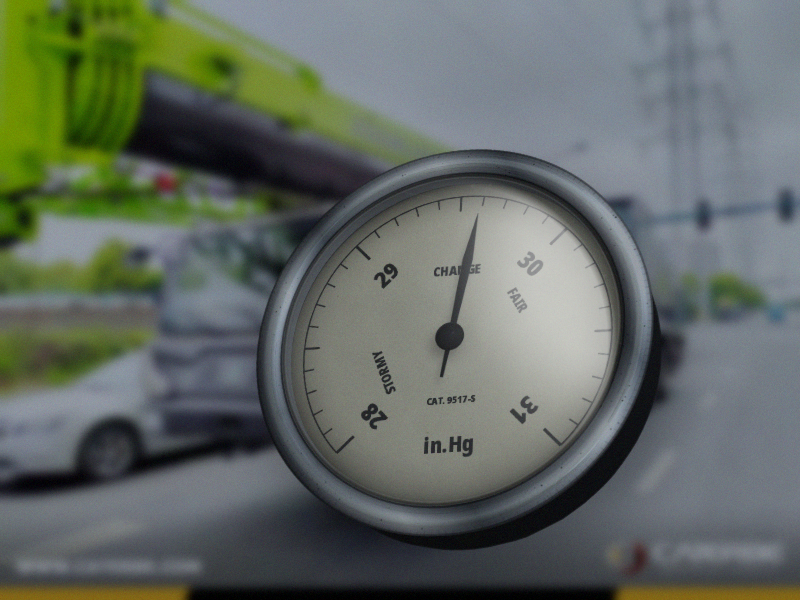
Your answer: **29.6** inHg
